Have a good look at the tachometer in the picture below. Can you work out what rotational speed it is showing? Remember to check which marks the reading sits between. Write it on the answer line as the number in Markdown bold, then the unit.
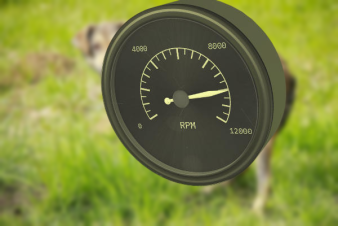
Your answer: **10000** rpm
